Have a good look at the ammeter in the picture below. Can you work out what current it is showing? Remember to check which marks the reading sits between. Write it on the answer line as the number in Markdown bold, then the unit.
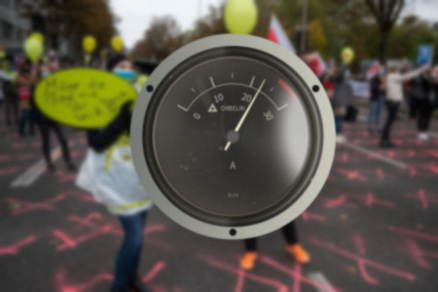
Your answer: **22.5** A
